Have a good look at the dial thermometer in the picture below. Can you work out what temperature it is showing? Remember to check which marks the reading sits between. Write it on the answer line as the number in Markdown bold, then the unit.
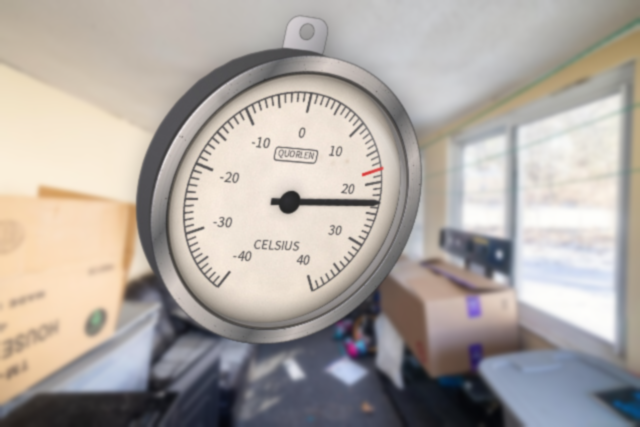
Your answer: **23** °C
